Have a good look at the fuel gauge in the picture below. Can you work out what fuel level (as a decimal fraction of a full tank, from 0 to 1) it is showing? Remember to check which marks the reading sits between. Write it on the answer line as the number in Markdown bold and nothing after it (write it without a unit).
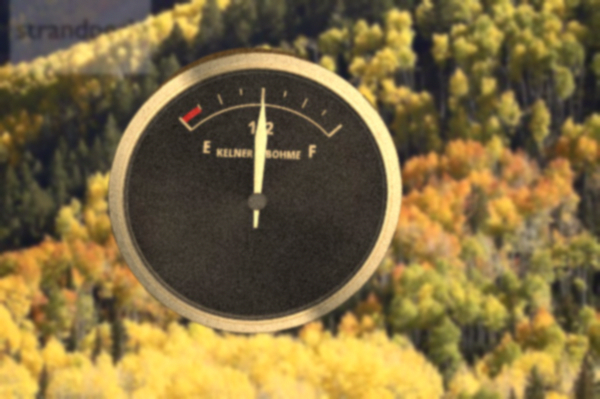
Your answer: **0.5**
